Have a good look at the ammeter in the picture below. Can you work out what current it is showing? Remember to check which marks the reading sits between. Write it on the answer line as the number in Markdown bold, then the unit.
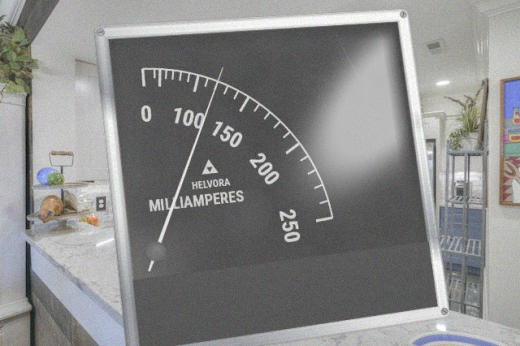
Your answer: **120** mA
